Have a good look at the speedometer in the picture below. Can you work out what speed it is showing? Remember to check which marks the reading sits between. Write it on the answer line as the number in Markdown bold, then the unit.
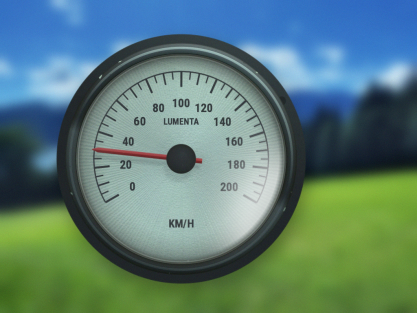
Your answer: **30** km/h
